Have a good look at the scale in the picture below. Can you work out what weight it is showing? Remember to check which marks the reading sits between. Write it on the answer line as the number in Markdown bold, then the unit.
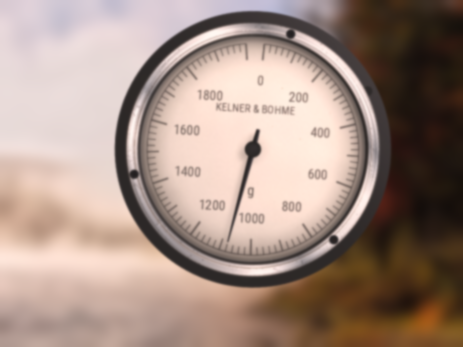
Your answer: **1080** g
